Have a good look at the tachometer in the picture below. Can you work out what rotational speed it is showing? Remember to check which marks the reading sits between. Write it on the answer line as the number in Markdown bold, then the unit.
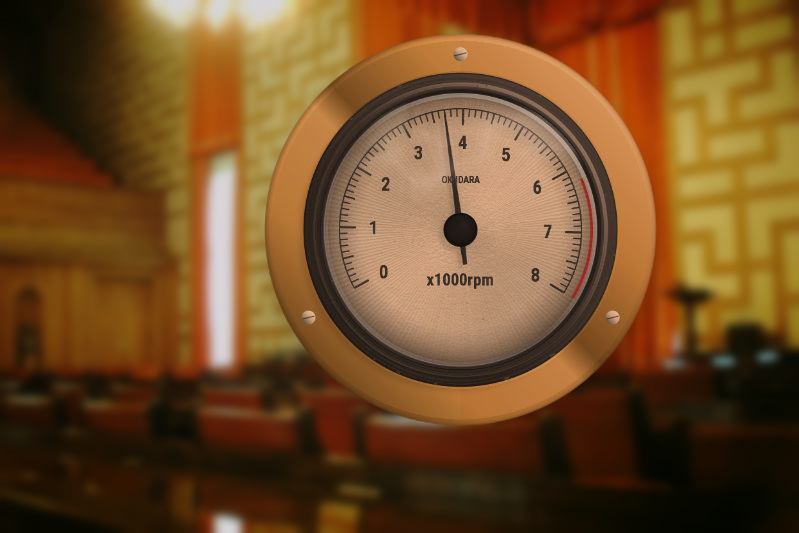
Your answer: **3700** rpm
